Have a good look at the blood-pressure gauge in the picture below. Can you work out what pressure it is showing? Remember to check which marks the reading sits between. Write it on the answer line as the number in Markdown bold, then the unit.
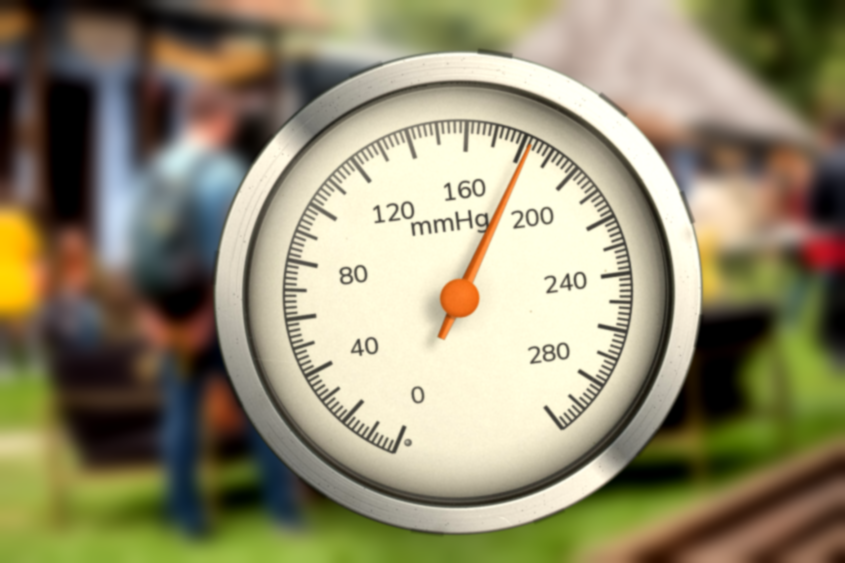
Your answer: **182** mmHg
